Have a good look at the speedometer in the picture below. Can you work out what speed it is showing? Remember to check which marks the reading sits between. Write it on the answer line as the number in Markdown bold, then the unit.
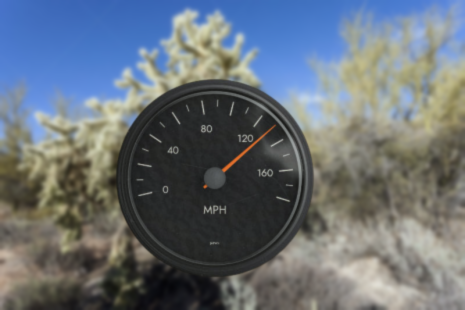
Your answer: **130** mph
